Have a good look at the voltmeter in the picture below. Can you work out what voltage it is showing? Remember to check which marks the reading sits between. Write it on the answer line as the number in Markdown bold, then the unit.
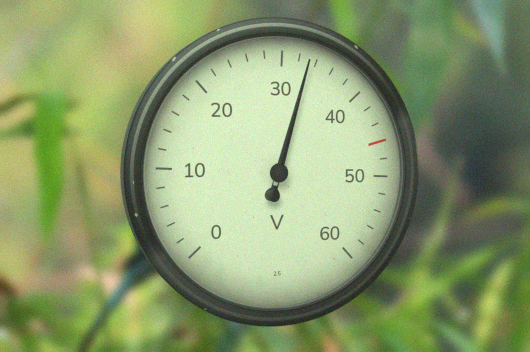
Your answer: **33** V
